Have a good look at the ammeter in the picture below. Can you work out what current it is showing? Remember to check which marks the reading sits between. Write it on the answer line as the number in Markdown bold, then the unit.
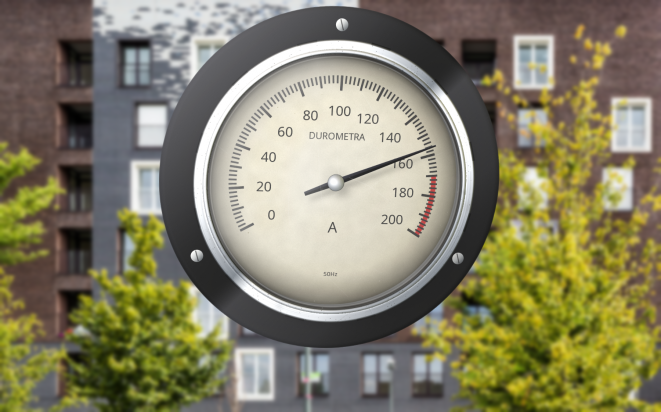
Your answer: **156** A
